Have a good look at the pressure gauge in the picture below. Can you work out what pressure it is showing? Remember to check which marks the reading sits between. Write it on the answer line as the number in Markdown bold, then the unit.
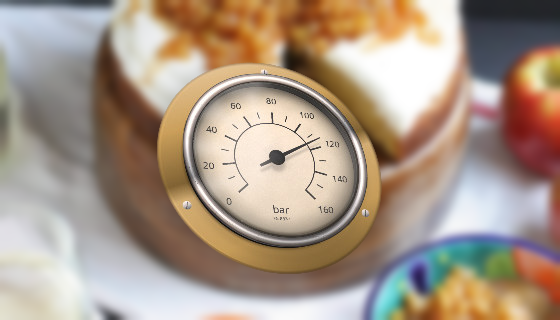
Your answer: **115** bar
